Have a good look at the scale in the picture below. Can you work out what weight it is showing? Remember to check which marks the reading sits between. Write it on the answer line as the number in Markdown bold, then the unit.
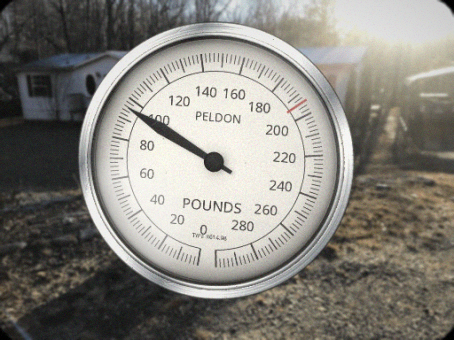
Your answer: **96** lb
